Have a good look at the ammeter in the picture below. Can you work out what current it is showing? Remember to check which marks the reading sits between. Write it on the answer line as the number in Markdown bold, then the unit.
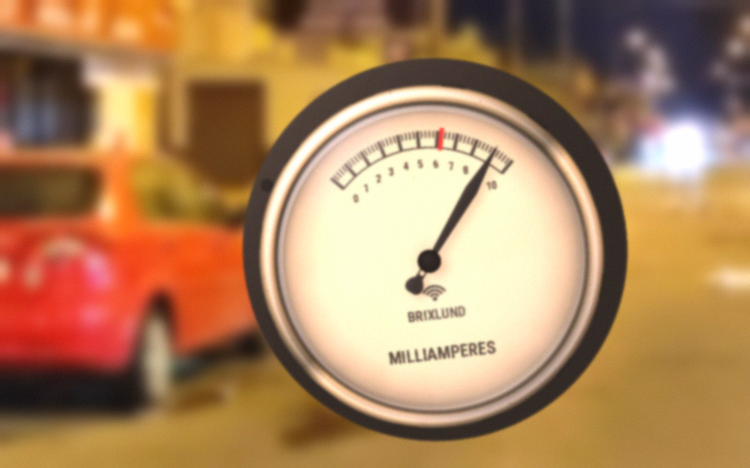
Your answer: **9** mA
